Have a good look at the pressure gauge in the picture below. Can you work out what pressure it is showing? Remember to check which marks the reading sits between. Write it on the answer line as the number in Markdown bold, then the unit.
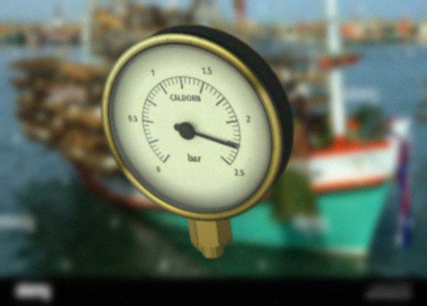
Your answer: **2.25** bar
